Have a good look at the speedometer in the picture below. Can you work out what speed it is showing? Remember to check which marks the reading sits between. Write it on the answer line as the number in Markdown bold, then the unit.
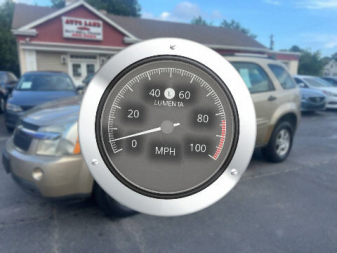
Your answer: **5** mph
